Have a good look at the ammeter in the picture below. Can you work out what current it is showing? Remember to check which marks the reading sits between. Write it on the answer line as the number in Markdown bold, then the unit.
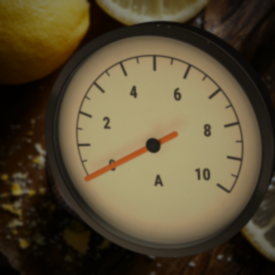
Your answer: **0** A
